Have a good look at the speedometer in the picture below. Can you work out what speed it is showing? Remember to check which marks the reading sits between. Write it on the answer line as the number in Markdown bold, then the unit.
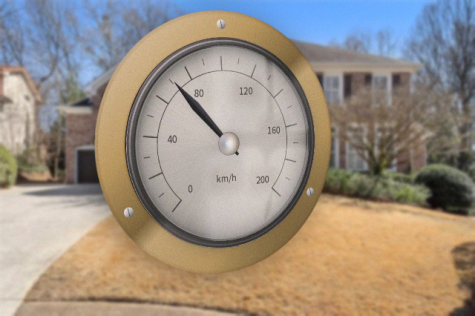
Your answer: **70** km/h
